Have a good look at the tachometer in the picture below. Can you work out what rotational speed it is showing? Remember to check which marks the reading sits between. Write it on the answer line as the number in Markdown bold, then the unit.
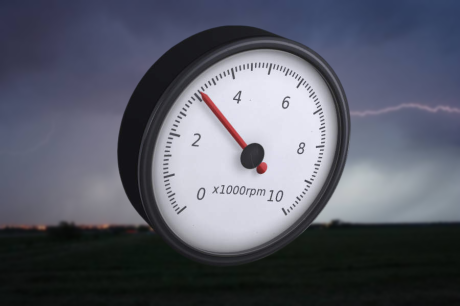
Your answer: **3100** rpm
